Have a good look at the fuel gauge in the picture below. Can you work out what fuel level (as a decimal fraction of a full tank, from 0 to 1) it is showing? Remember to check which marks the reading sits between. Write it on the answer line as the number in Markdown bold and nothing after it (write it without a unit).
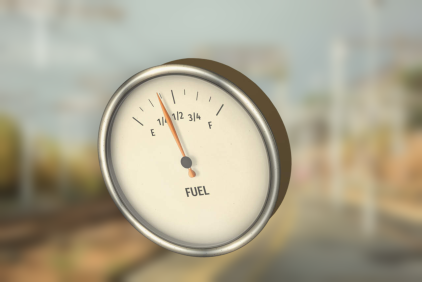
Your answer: **0.375**
